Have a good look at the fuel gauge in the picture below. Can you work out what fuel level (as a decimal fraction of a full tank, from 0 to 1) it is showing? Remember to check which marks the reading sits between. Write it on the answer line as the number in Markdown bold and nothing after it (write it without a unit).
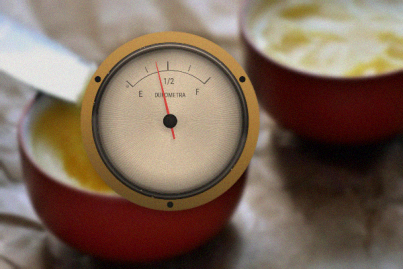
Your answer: **0.375**
